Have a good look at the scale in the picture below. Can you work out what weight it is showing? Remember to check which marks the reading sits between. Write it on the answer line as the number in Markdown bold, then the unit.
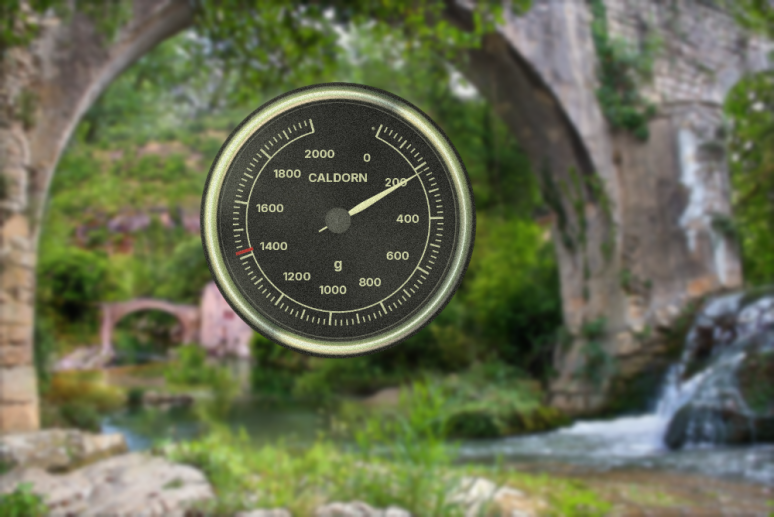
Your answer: **220** g
